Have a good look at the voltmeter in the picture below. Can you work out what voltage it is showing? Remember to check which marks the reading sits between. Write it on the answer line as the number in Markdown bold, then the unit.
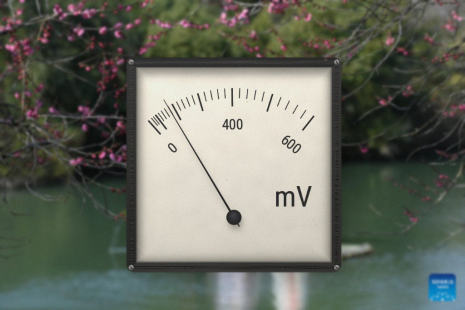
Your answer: **180** mV
